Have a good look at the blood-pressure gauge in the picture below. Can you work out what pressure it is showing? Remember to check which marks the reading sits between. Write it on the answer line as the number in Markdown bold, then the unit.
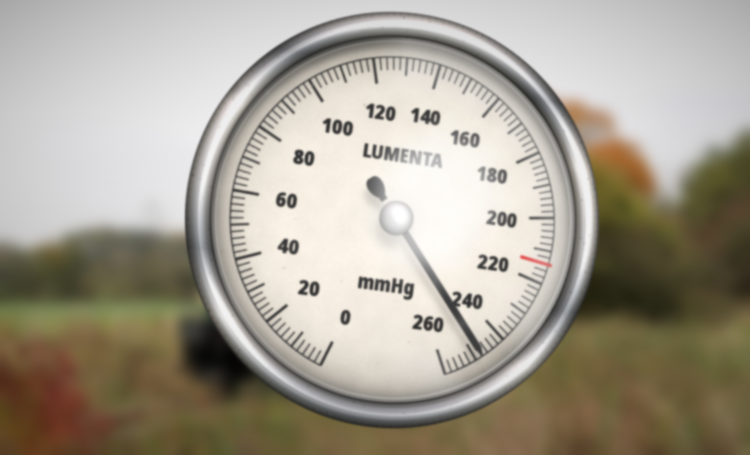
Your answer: **248** mmHg
